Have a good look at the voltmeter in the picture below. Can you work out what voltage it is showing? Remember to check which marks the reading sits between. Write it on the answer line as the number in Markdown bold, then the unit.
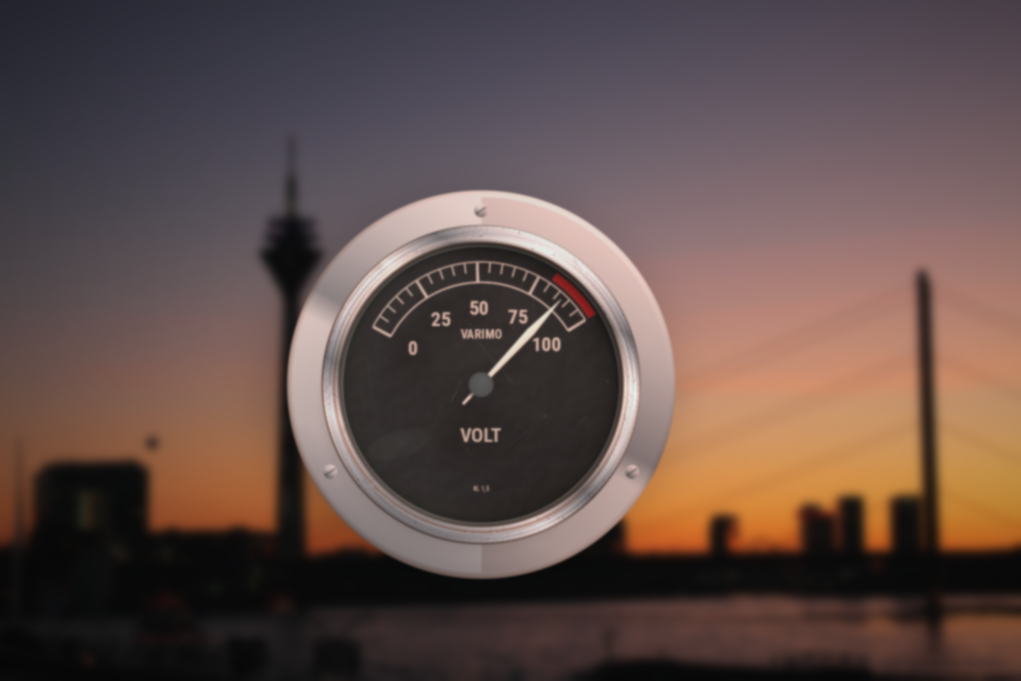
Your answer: **87.5** V
